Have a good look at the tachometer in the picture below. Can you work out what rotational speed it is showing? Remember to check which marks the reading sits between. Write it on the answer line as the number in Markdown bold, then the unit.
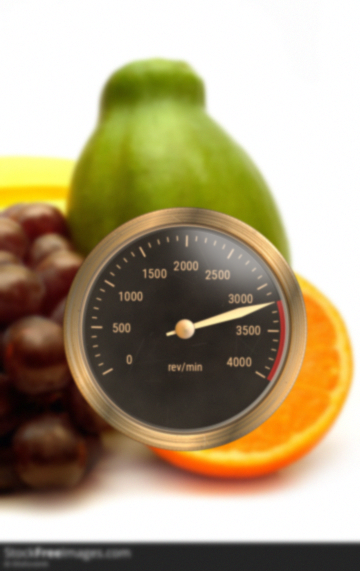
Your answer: **3200** rpm
